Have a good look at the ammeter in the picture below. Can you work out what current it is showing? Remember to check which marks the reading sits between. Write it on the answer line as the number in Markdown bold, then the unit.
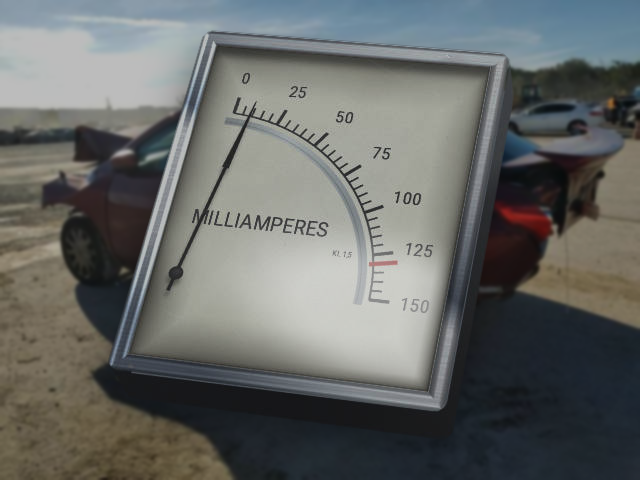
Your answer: **10** mA
